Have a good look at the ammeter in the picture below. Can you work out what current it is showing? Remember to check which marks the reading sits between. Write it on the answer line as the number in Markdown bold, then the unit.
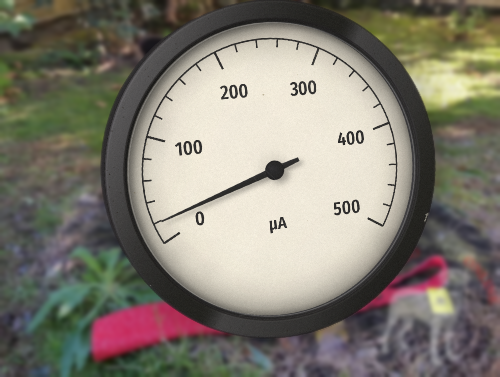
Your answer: **20** µA
